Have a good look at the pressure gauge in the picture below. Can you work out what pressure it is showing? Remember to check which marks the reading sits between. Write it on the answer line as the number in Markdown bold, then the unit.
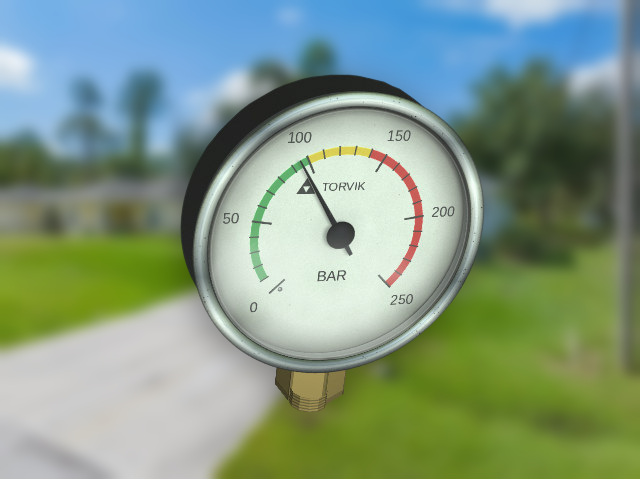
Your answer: **95** bar
